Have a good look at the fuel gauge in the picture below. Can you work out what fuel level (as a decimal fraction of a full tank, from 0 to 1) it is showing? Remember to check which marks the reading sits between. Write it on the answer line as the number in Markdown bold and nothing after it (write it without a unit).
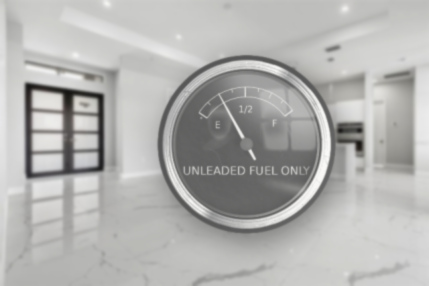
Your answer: **0.25**
